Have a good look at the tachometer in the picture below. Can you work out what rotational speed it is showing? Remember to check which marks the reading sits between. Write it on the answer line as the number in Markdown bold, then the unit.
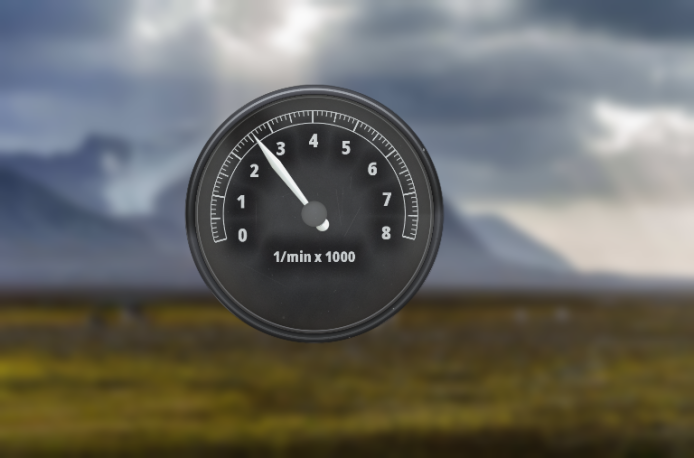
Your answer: **2600** rpm
